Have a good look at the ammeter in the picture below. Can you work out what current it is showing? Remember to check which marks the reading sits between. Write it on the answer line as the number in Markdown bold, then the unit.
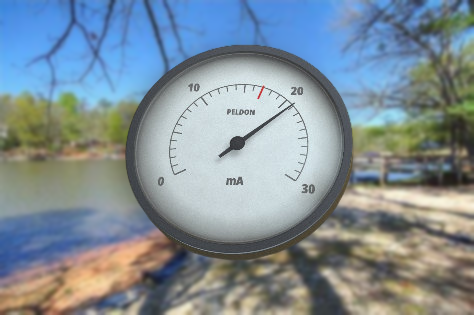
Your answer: **21** mA
